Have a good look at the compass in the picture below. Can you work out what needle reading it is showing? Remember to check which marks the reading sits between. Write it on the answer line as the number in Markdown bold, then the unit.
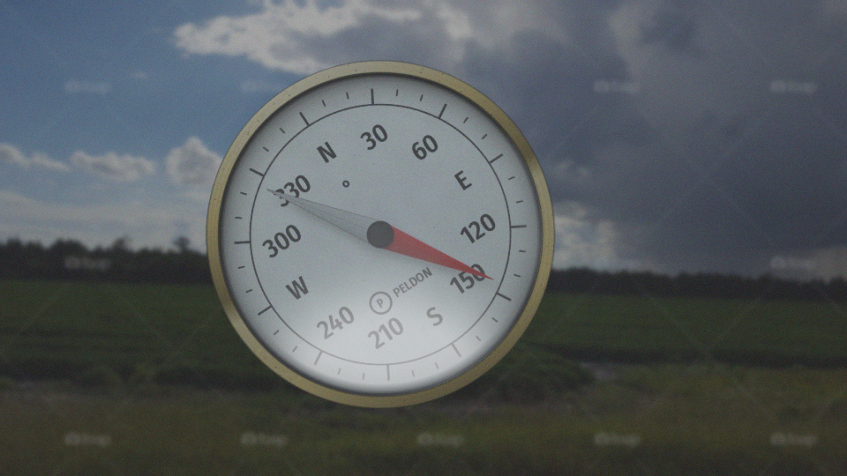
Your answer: **145** °
